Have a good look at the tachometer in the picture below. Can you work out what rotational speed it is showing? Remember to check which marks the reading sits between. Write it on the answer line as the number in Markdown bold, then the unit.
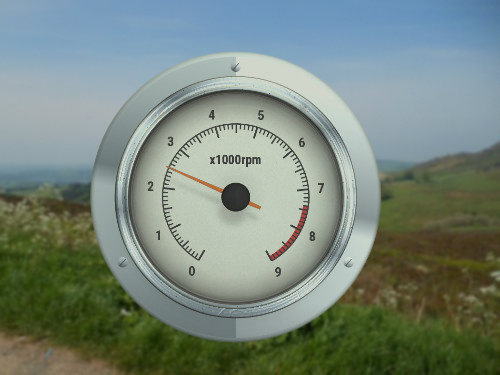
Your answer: **2500** rpm
